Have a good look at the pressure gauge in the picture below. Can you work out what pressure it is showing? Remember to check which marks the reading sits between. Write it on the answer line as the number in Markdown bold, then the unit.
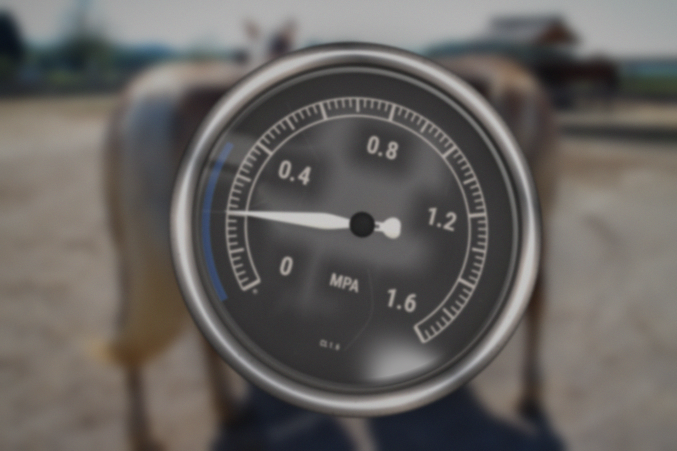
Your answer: **0.2** MPa
